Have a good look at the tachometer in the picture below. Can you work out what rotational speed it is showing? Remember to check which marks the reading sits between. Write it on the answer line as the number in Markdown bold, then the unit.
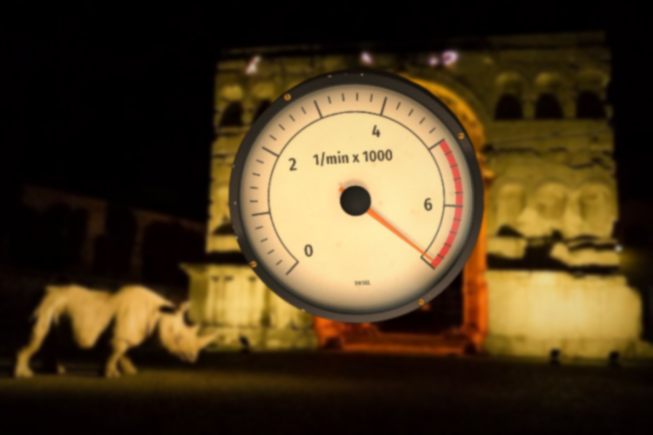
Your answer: **6900** rpm
